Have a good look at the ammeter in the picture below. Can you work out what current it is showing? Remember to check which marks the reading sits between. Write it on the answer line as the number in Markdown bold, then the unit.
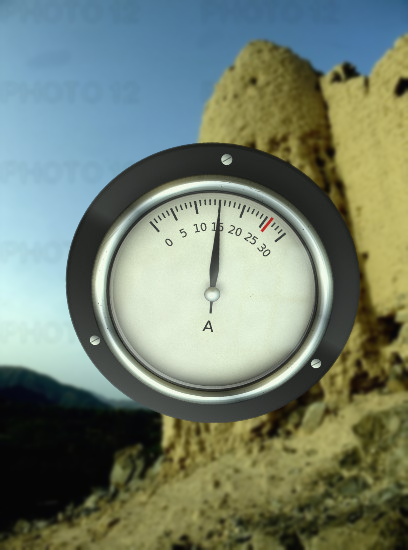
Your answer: **15** A
